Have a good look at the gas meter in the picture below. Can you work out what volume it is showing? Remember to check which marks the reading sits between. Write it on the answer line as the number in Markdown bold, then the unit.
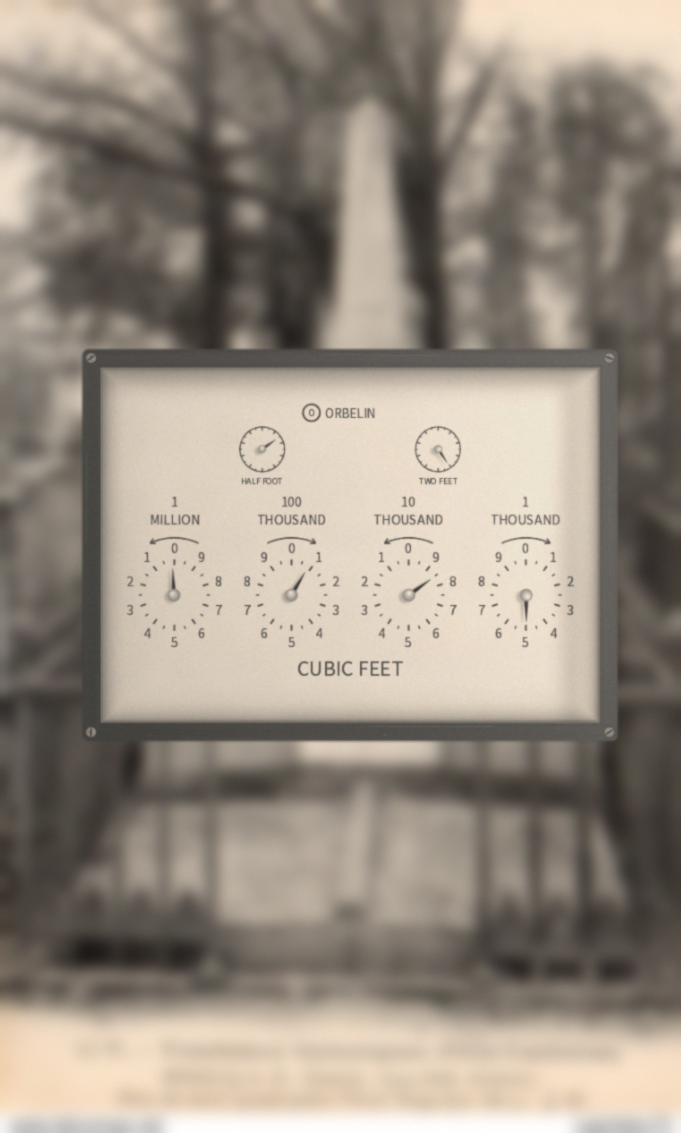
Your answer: **8500** ft³
